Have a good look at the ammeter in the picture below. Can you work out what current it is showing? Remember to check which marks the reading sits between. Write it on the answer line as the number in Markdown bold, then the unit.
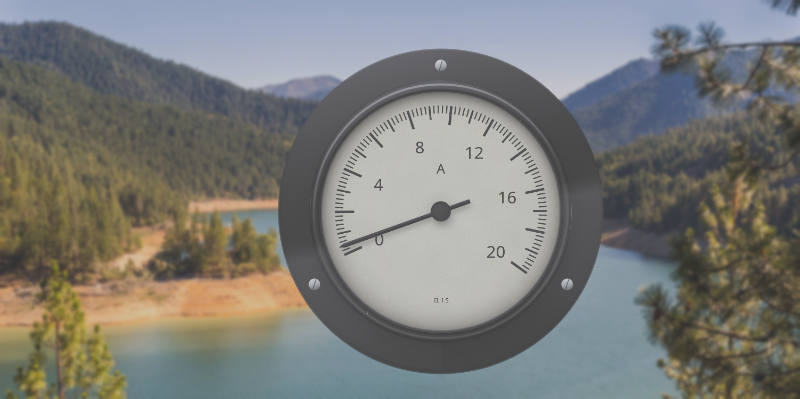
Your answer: **0.4** A
